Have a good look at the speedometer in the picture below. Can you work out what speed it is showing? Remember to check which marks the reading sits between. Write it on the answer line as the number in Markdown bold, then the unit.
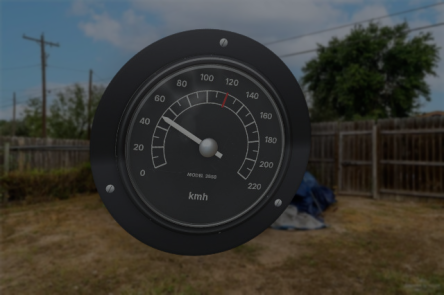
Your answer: **50** km/h
